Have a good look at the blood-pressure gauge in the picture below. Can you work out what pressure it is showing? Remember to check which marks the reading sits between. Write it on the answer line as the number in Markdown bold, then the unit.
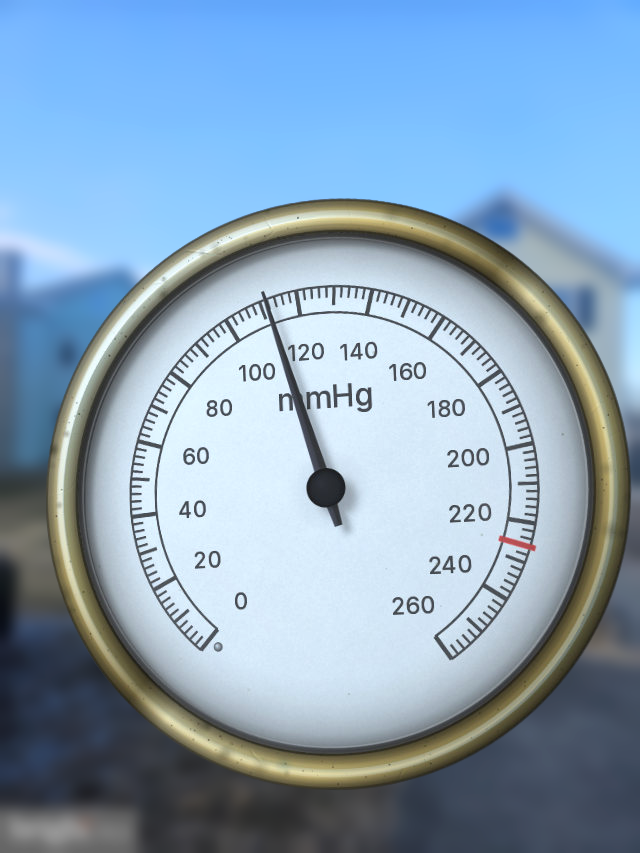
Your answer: **112** mmHg
